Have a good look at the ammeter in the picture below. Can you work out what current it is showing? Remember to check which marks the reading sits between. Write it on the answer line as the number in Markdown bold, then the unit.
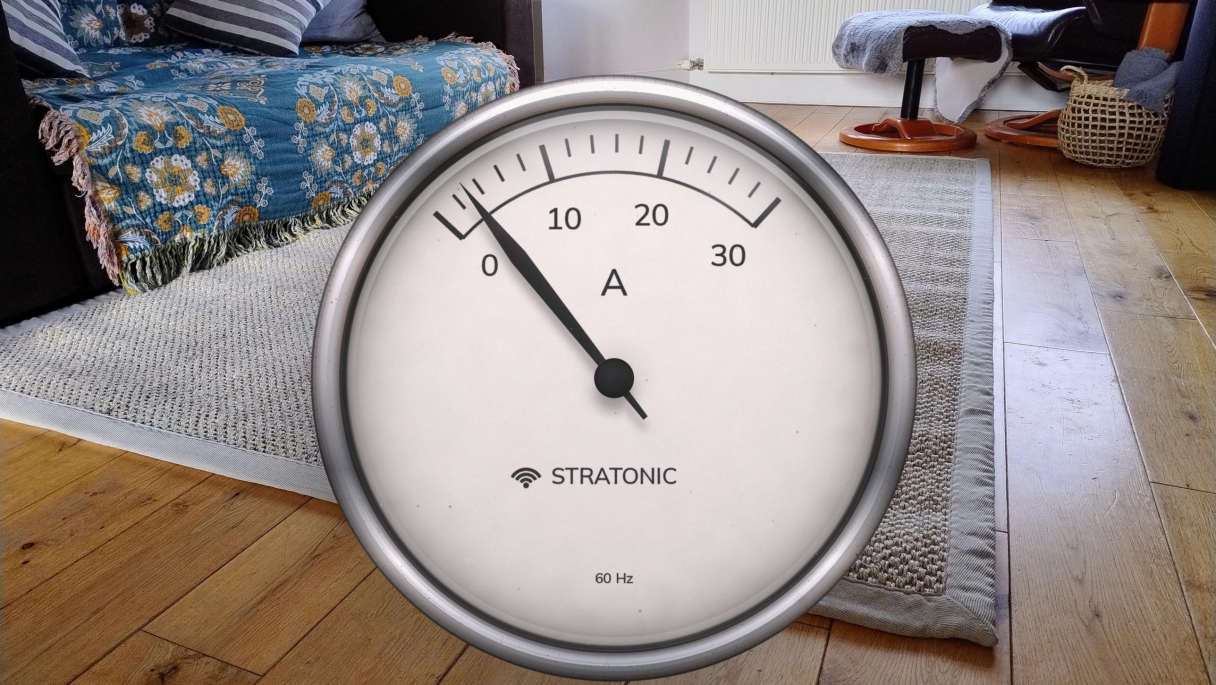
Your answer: **3** A
